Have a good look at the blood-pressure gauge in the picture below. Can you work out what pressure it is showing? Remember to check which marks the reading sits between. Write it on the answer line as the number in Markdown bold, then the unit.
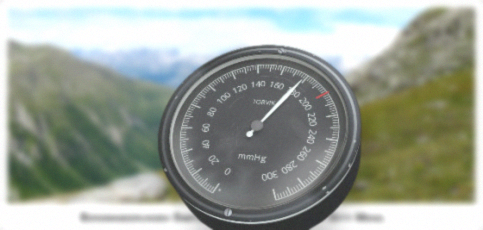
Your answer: **180** mmHg
